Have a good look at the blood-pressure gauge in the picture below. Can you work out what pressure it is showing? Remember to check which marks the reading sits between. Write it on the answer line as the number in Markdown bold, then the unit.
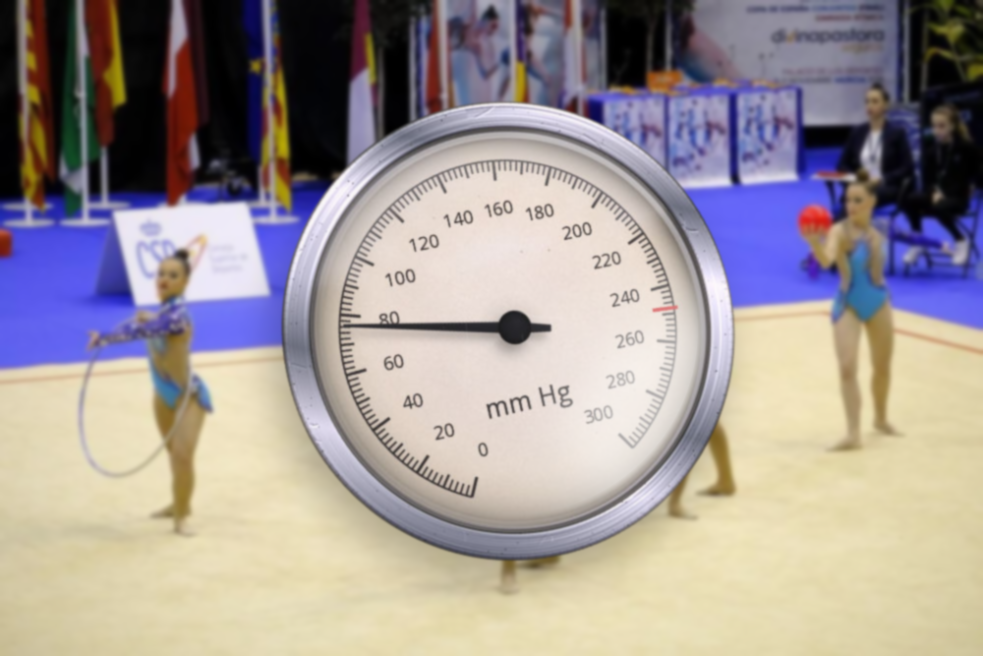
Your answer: **76** mmHg
